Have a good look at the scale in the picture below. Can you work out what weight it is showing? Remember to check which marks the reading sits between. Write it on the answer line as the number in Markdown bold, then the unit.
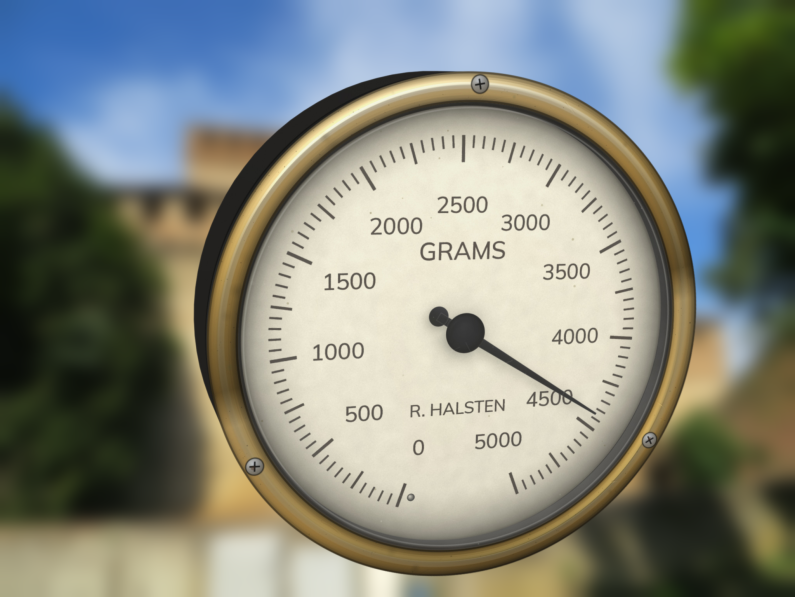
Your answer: **4425** g
